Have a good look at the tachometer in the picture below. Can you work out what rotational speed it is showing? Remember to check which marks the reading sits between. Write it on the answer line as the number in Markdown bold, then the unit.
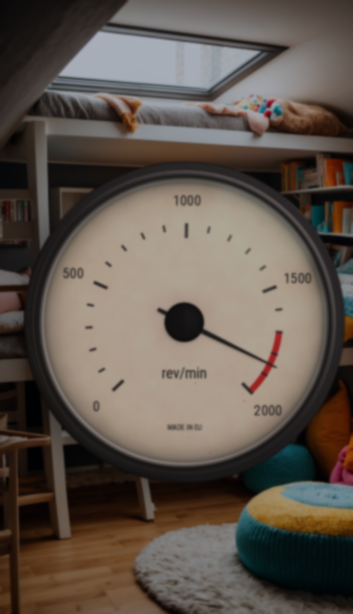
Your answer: **1850** rpm
